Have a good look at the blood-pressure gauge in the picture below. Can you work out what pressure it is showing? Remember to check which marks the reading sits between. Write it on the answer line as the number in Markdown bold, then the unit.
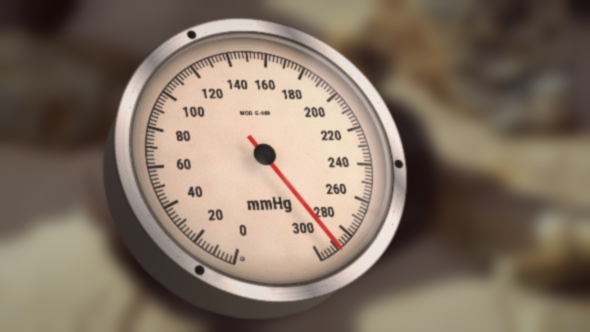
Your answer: **290** mmHg
